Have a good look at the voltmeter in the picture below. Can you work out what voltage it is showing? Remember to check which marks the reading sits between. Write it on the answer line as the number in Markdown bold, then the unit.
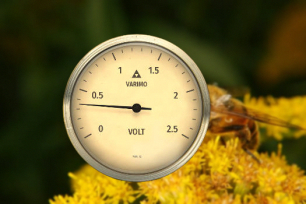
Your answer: **0.35** V
